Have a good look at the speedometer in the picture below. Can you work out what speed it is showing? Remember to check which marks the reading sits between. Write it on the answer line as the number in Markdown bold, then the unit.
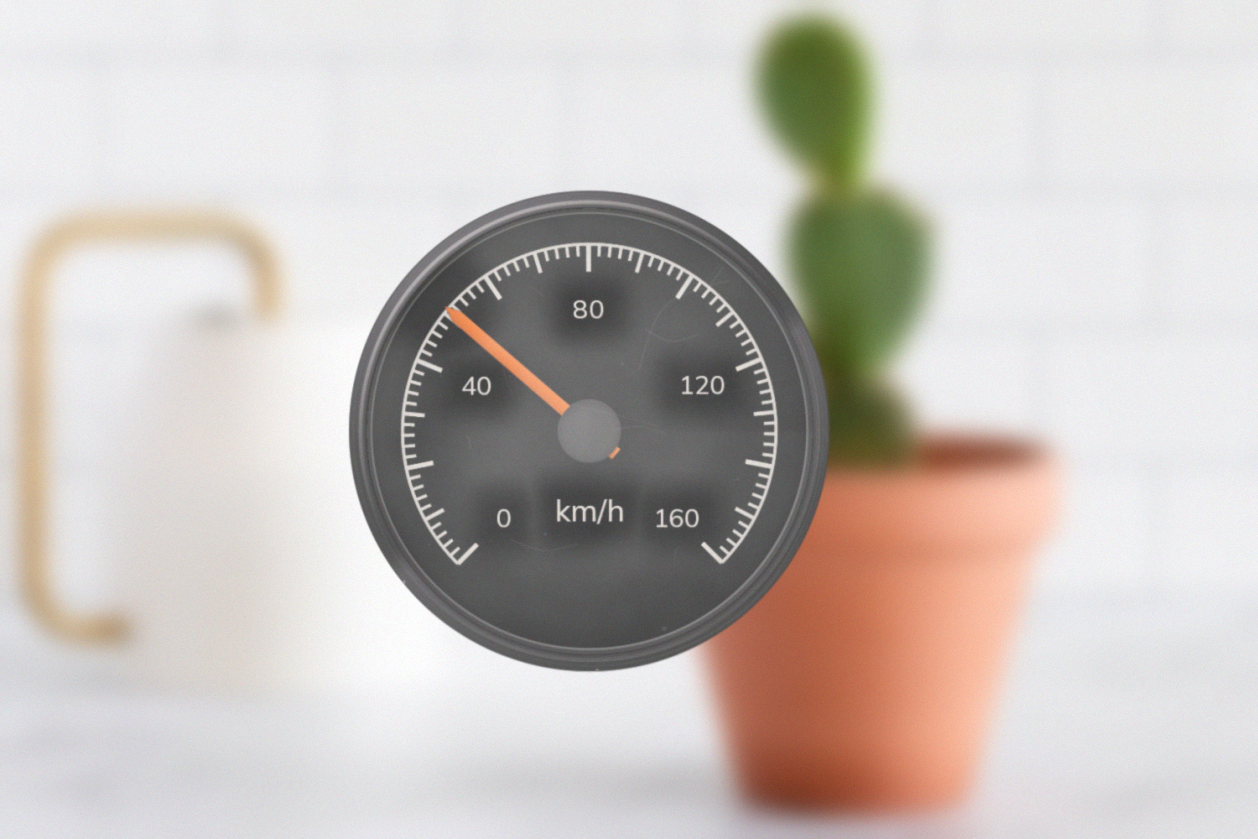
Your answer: **51** km/h
